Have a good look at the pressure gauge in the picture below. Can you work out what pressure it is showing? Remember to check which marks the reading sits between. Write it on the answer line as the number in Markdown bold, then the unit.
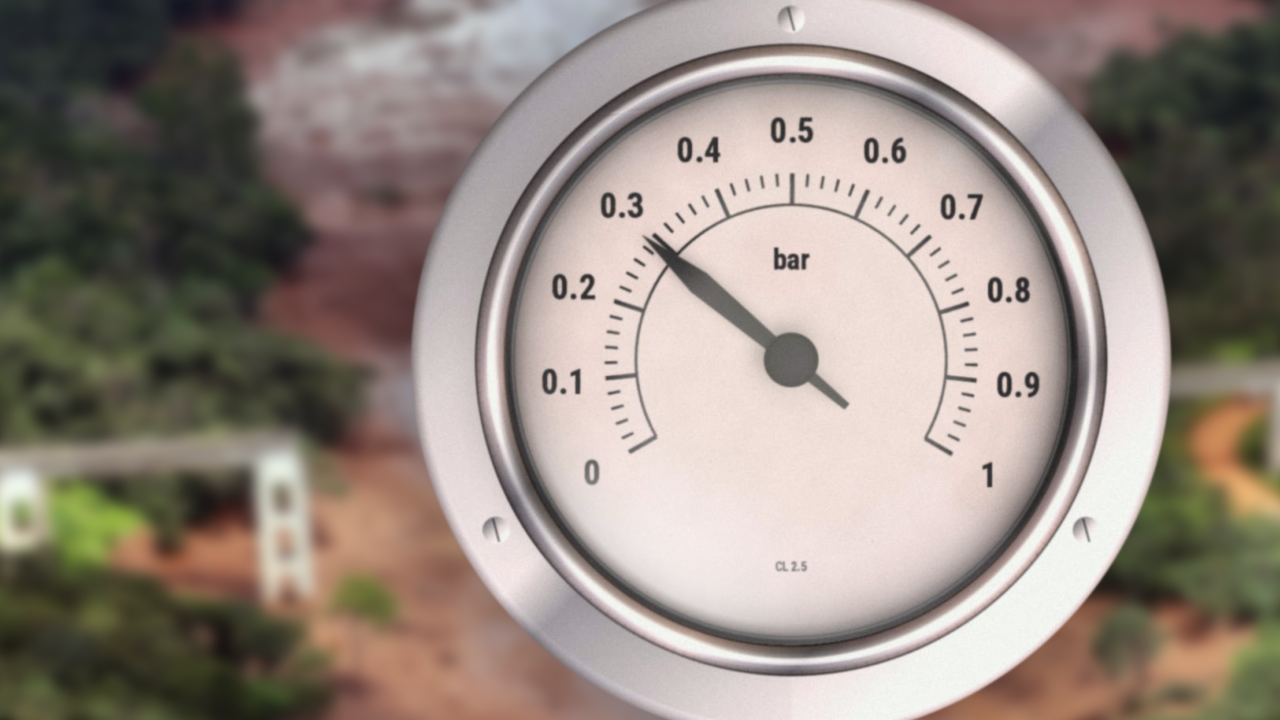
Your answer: **0.29** bar
